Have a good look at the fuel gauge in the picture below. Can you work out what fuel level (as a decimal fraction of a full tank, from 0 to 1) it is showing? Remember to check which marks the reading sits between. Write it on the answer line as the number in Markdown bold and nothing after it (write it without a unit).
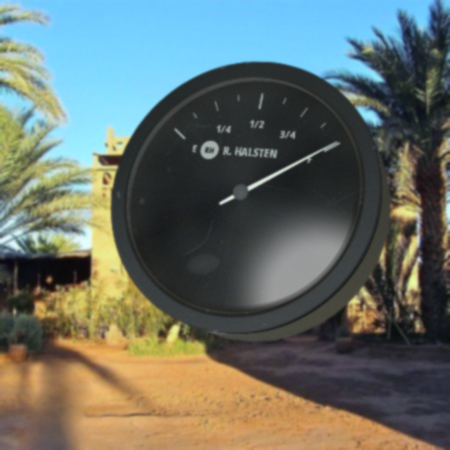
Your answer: **1**
